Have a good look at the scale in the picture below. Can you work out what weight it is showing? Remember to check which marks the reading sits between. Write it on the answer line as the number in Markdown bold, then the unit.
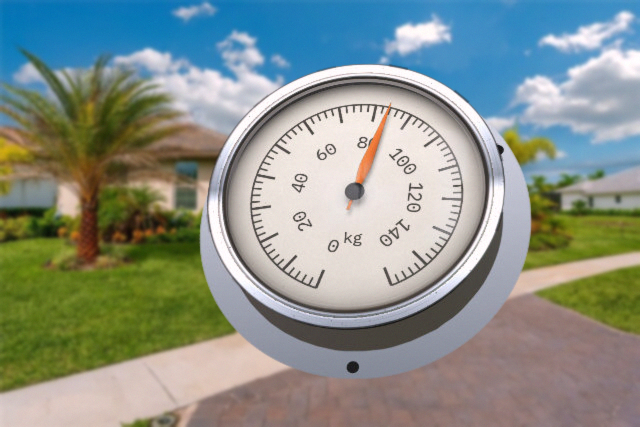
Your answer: **84** kg
